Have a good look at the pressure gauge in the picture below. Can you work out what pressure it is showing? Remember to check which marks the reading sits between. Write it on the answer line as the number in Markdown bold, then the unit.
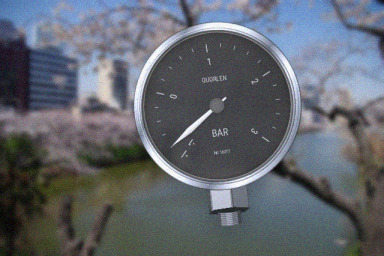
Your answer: **-0.8** bar
